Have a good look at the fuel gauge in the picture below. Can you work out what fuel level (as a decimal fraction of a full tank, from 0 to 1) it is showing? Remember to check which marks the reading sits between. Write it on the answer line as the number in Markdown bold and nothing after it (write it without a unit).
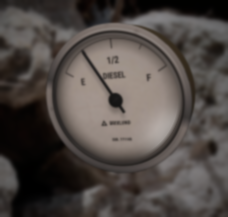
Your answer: **0.25**
